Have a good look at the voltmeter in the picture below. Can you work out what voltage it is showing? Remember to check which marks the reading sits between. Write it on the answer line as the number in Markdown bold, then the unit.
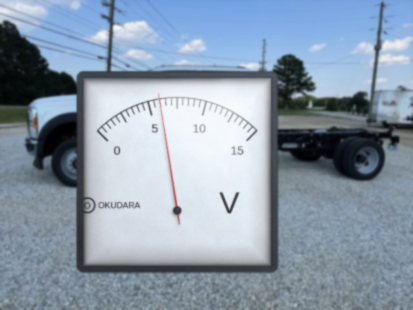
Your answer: **6** V
